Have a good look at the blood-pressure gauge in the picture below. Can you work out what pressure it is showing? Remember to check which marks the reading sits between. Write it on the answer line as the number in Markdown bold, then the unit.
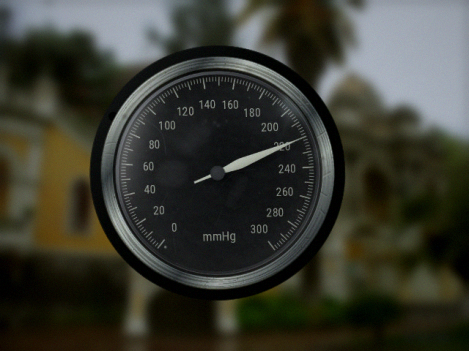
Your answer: **220** mmHg
